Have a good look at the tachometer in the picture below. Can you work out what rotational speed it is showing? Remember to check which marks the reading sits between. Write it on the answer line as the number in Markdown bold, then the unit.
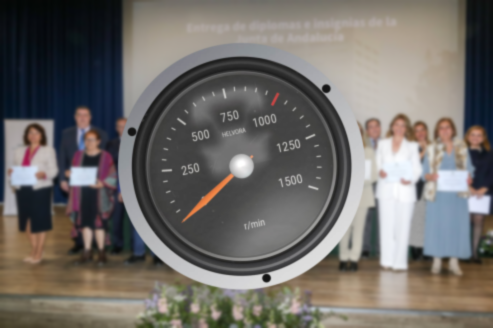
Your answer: **0** rpm
